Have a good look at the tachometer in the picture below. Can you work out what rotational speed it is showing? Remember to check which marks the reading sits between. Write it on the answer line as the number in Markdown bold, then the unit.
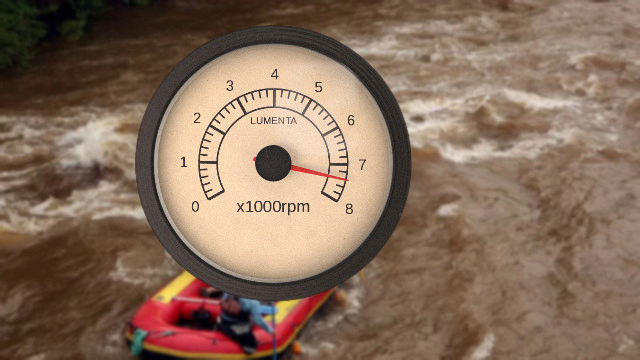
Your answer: **7400** rpm
